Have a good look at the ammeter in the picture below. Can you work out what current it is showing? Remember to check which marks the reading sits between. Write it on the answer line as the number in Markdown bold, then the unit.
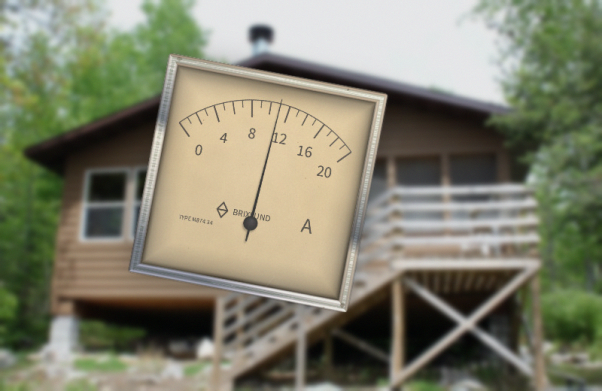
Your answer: **11** A
